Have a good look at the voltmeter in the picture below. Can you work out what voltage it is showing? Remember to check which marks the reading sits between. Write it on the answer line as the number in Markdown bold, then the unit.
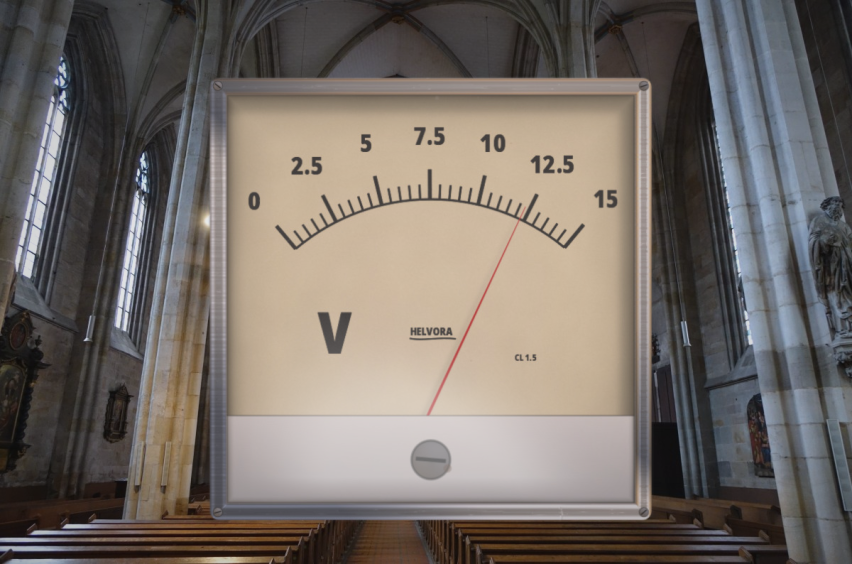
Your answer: **12.25** V
